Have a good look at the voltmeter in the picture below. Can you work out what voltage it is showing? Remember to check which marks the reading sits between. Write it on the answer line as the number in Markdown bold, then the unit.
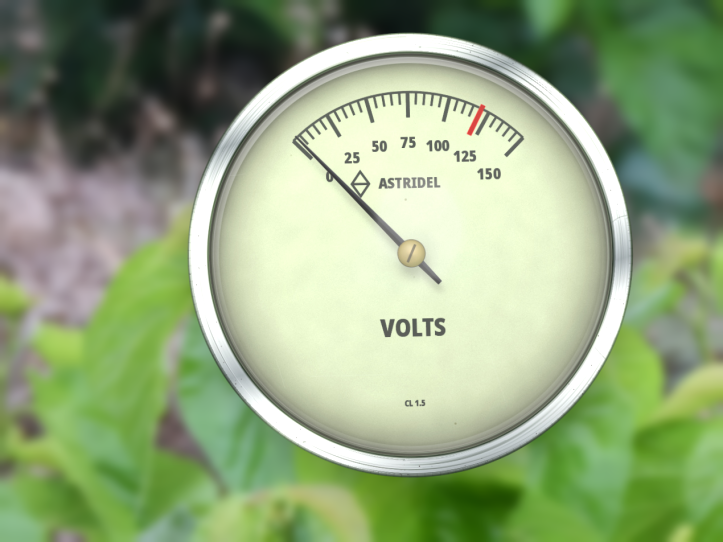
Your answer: **2.5** V
